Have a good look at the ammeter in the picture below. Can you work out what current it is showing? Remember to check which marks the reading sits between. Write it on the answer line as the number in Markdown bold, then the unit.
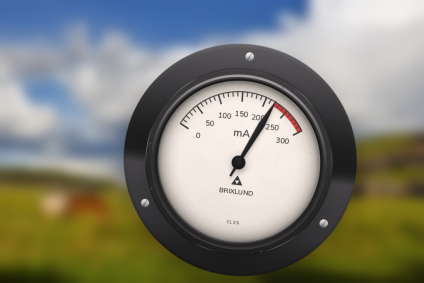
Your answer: **220** mA
